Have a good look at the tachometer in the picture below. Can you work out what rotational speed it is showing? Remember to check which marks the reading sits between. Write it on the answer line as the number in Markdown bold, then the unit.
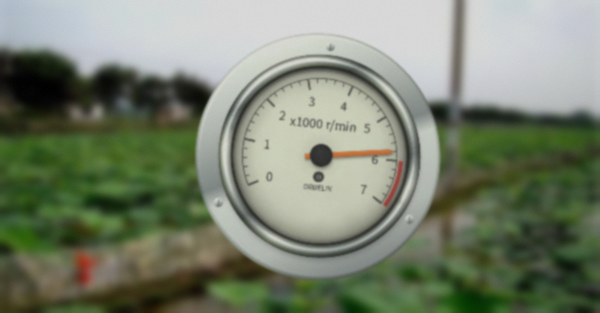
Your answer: **5800** rpm
